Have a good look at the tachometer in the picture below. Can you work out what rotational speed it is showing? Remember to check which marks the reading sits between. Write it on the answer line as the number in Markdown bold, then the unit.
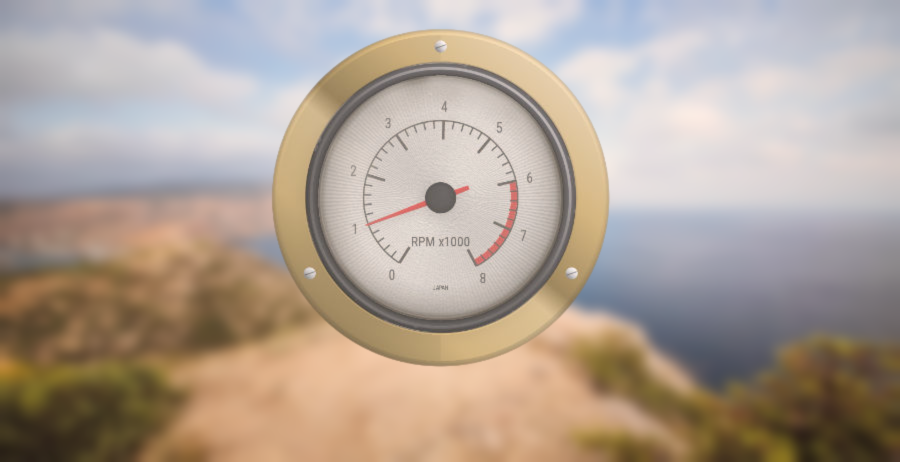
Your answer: **1000** rpm
